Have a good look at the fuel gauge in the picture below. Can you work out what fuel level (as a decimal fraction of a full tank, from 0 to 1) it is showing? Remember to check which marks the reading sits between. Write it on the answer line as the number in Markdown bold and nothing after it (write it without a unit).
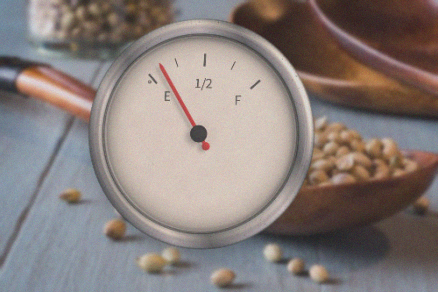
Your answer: **0.125**
